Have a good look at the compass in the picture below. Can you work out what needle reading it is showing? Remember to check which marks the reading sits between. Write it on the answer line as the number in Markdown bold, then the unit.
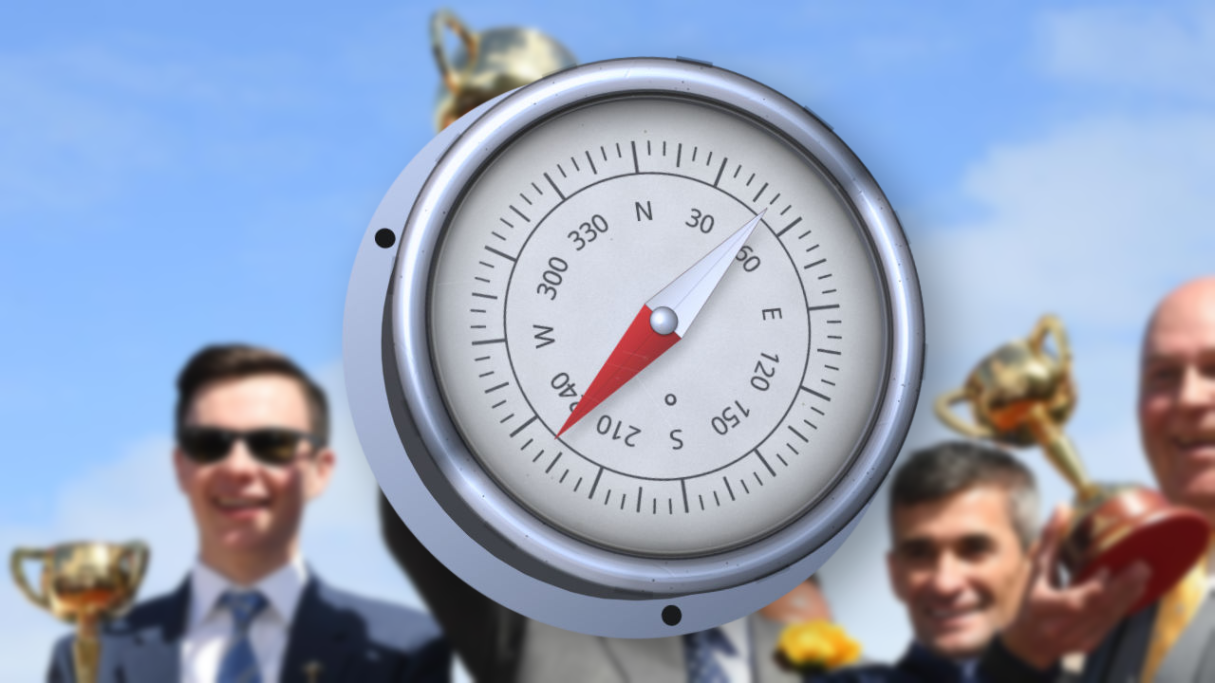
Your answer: **230** °
